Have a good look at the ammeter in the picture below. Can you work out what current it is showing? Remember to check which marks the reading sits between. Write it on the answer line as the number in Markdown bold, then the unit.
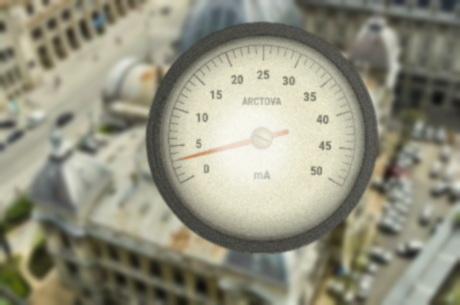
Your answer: **3** mA
